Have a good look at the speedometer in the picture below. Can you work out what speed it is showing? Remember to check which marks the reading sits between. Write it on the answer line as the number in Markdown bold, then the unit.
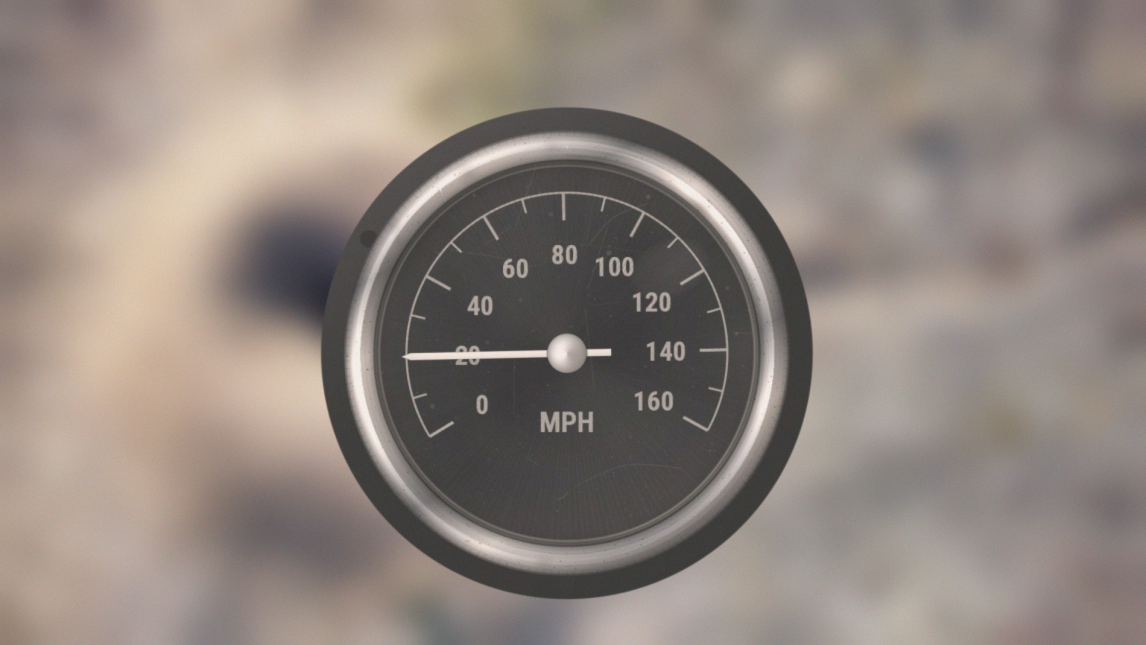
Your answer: **20** mph
